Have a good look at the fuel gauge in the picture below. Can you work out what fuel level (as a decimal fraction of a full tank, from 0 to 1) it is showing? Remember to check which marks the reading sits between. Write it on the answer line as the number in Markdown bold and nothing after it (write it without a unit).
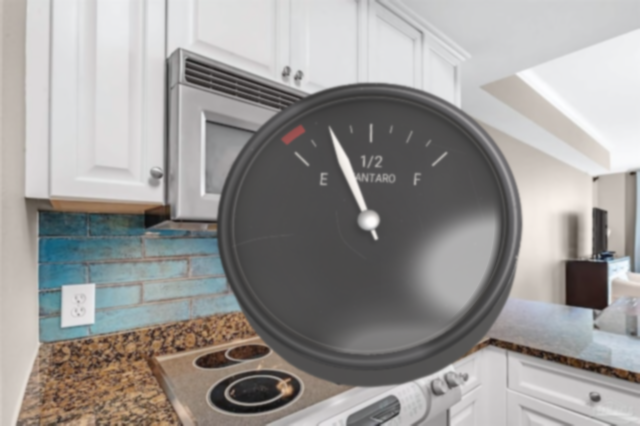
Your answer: **0.25**
